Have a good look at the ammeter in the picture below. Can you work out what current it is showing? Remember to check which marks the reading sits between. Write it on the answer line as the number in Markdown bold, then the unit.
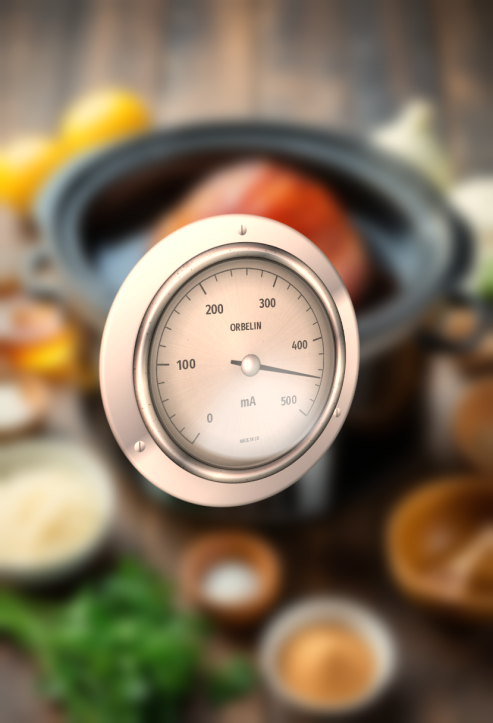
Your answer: **450** mA
